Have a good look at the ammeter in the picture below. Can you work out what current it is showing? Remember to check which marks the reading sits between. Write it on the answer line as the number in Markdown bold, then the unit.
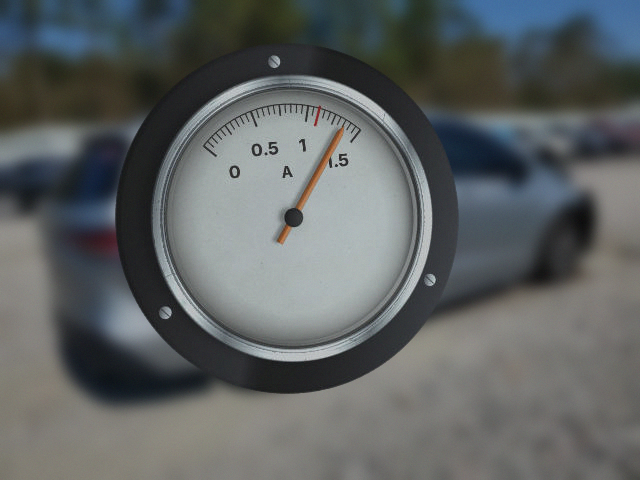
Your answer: **1.35** A
